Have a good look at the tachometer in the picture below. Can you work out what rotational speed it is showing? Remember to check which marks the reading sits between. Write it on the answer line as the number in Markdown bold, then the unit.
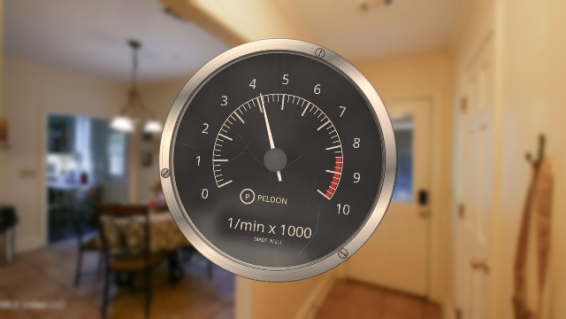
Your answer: **4200** rpm
